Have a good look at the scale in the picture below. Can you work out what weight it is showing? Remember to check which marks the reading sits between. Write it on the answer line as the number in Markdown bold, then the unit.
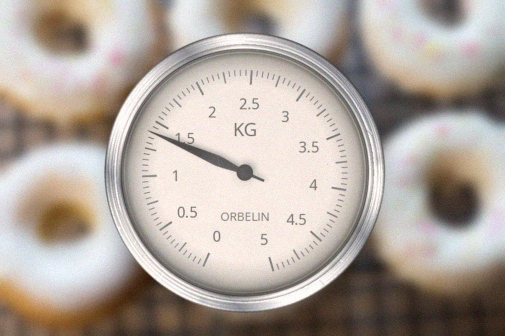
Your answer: **1.4** kg
